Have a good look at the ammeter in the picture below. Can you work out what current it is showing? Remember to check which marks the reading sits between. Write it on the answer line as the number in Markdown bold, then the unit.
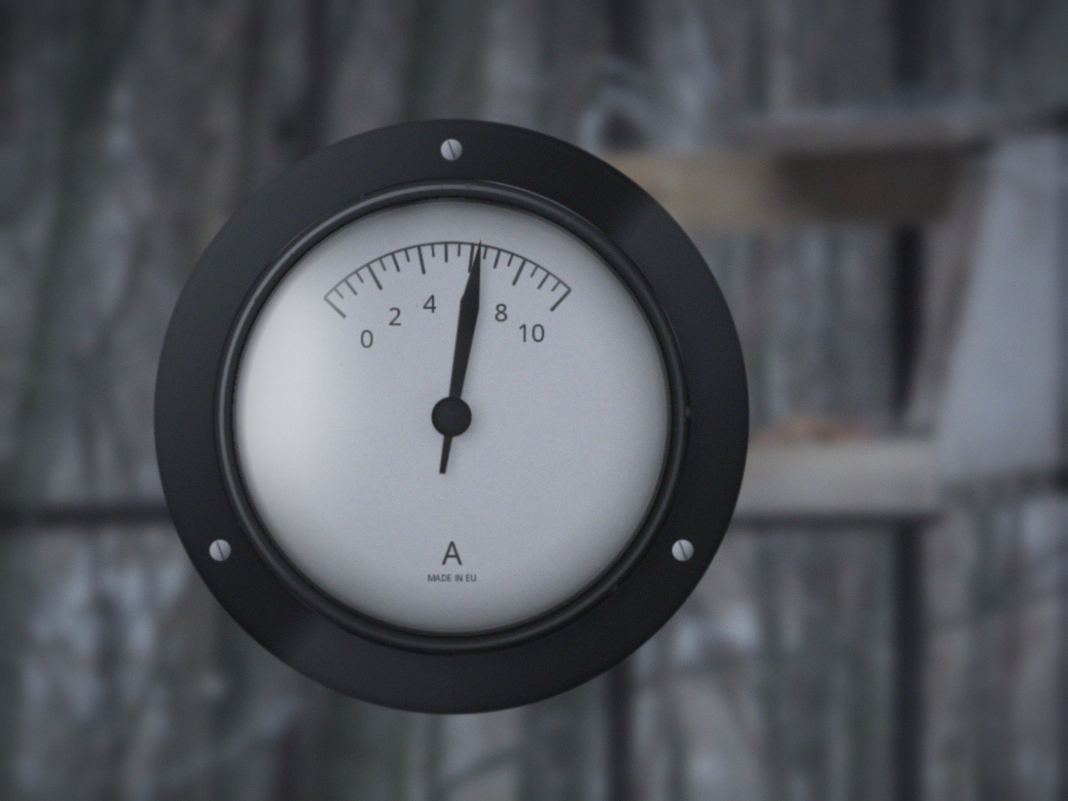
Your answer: **6.25** A
